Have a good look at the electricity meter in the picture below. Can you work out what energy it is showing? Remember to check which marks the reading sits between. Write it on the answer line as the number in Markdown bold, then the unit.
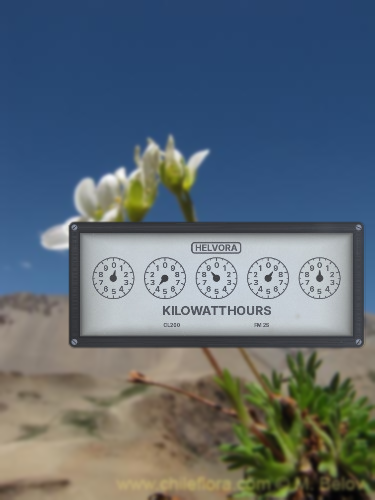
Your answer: **3890** kWh
